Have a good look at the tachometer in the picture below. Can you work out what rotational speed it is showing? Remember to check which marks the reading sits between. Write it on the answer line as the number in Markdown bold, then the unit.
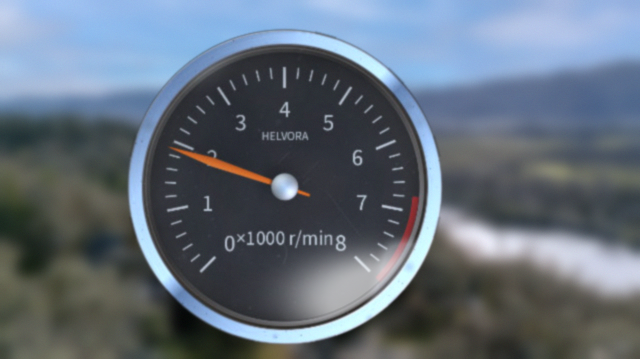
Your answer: **1900** rpm
